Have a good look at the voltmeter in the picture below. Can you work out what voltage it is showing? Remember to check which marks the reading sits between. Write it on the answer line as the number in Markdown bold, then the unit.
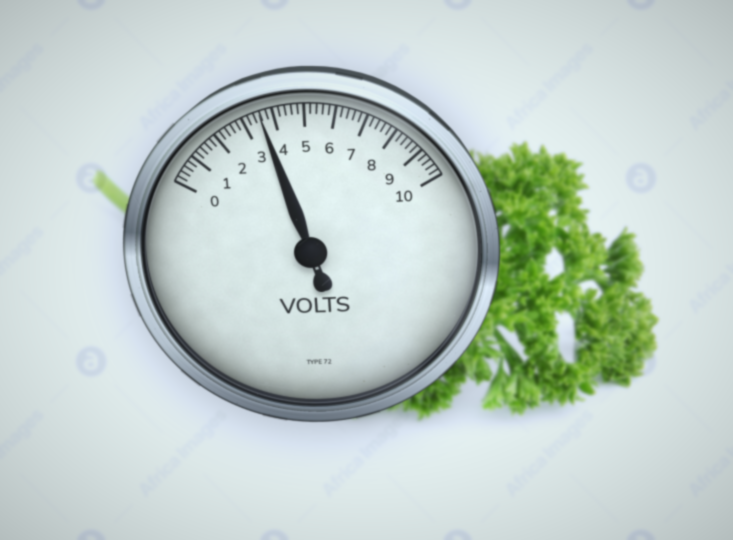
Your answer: **3.6** V
